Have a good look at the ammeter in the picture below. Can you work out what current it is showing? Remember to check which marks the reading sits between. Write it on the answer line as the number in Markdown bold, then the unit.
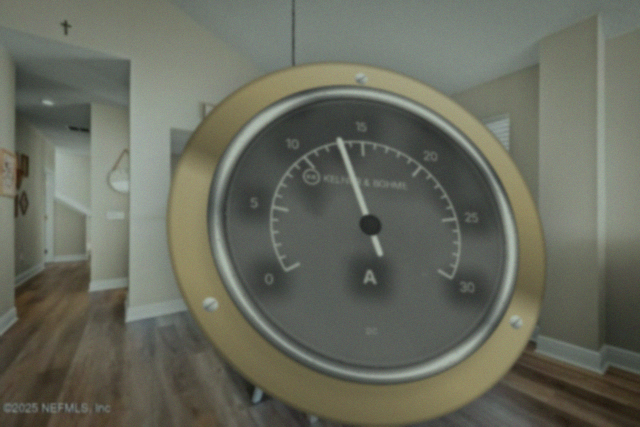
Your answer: **13** A
